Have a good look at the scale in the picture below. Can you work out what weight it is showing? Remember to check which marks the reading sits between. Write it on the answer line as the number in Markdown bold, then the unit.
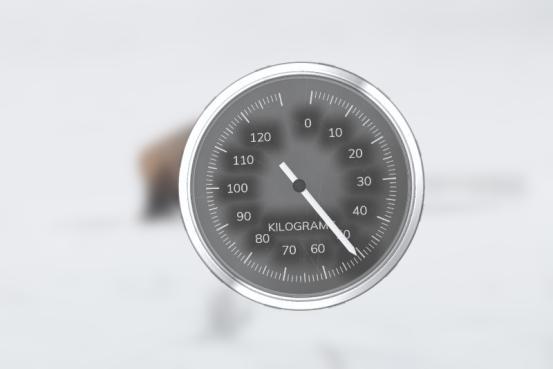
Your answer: **51** kg
